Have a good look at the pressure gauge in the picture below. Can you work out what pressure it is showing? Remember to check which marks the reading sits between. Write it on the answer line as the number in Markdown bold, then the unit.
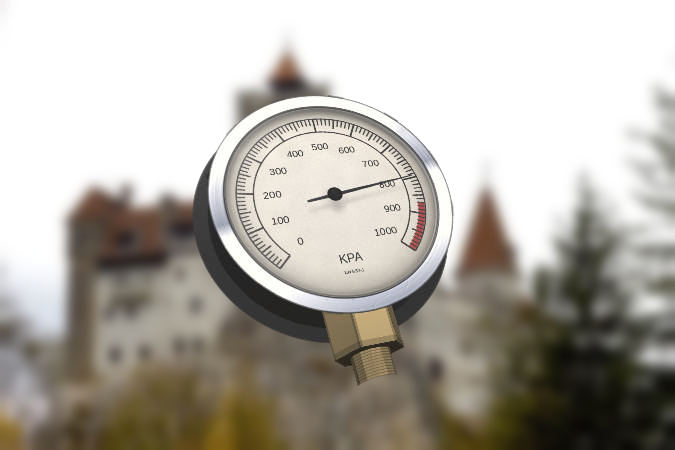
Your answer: **800** kPa
